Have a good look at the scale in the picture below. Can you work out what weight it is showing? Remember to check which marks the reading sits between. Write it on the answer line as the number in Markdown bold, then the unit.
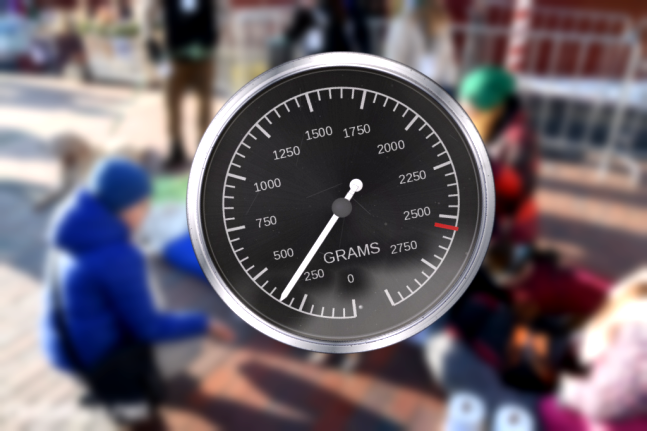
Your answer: **350** g
